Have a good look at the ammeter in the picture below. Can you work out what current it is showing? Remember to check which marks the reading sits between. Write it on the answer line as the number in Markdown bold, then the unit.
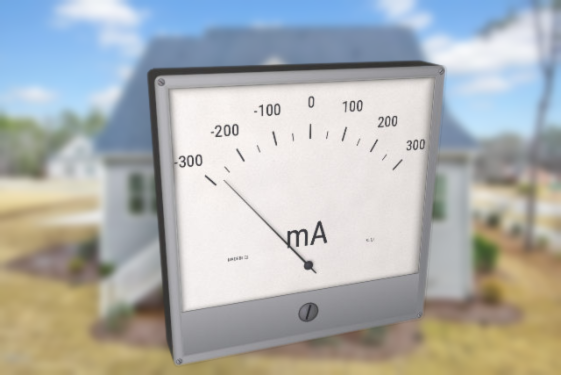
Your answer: **-275** mA
